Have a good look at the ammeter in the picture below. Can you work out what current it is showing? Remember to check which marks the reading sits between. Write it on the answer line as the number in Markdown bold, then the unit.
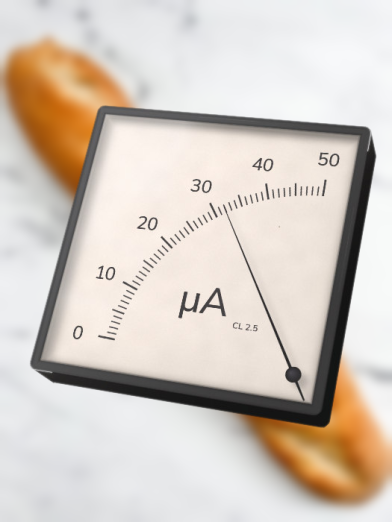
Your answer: **32** µA
